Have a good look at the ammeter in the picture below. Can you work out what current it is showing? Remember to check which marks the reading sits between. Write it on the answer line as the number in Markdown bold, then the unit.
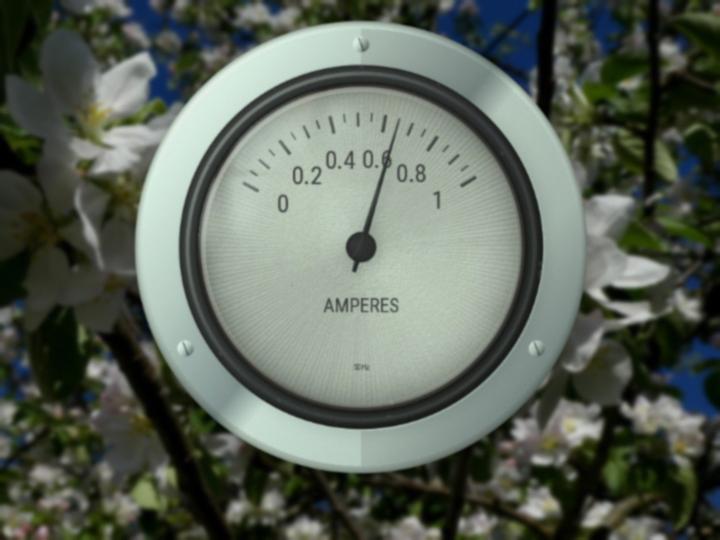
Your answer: **0.65** A
